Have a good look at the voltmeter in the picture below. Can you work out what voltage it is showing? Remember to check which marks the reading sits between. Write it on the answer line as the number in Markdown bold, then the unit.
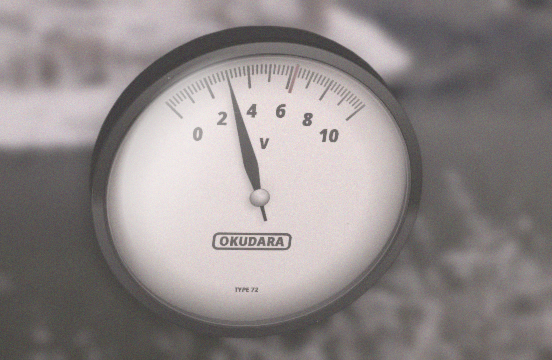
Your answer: **3** V
